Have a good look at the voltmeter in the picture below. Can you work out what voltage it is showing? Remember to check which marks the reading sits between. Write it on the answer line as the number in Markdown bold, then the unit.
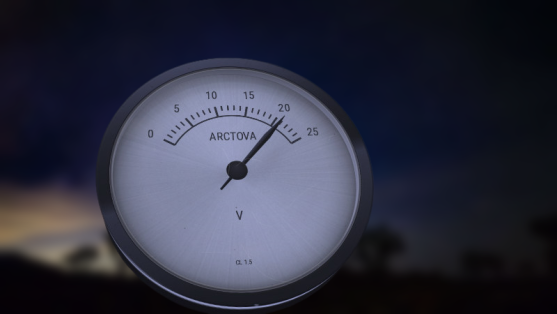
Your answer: **21** V
